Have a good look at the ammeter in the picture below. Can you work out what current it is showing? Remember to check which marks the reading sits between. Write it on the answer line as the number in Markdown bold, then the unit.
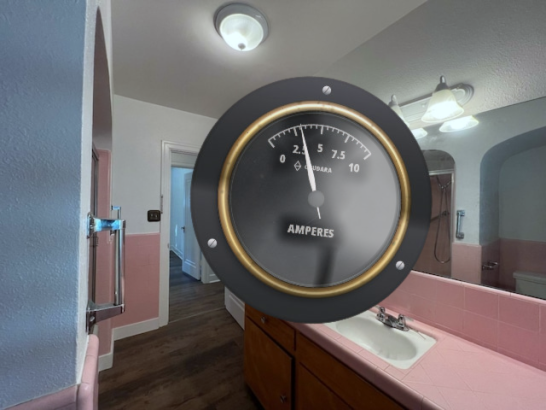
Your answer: **3** A
